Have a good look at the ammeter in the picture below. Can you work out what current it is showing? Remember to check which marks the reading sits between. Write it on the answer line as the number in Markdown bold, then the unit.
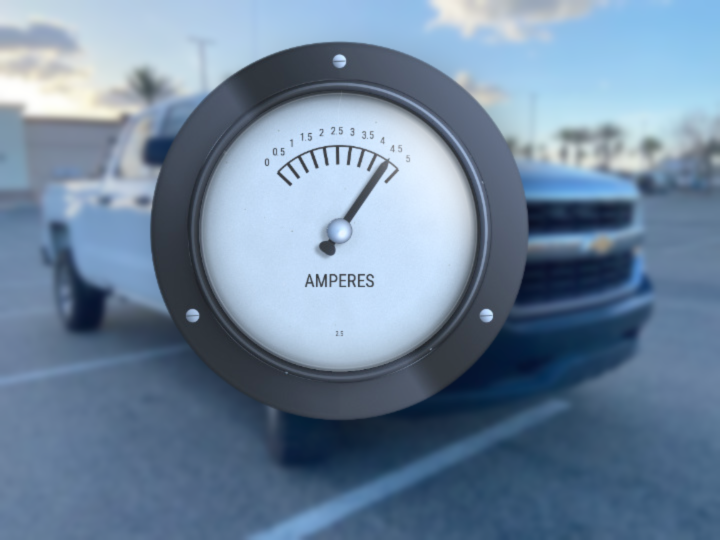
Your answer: **4.5** A
